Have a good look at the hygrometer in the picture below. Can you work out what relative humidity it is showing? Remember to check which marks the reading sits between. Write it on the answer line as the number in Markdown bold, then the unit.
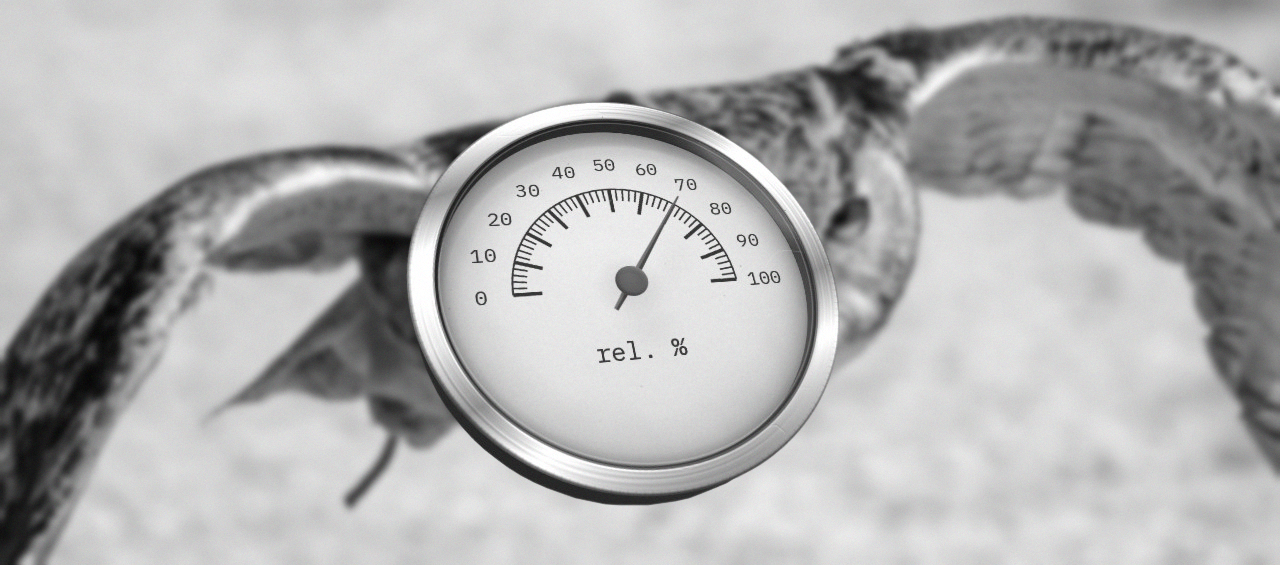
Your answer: **70** %
